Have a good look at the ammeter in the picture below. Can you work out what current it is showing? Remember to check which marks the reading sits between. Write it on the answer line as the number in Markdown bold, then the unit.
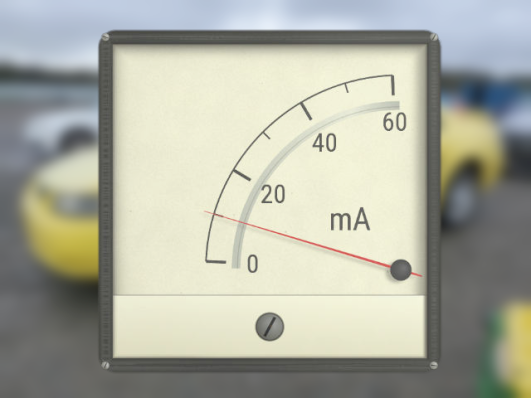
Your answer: **10** mA
